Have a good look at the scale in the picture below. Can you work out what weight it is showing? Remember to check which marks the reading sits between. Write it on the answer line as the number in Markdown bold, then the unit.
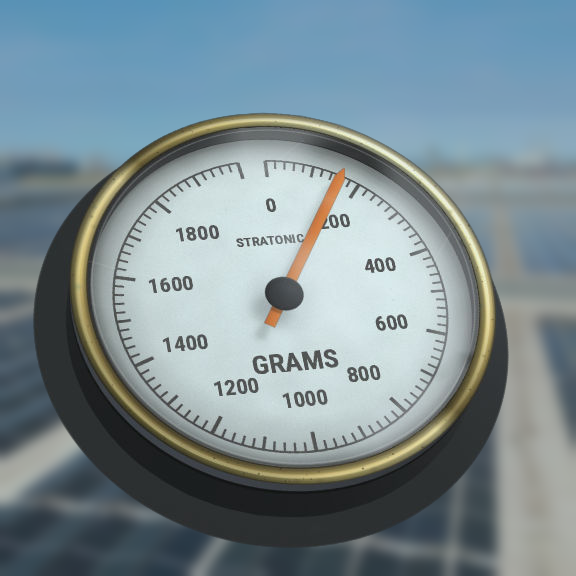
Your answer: **160** g
